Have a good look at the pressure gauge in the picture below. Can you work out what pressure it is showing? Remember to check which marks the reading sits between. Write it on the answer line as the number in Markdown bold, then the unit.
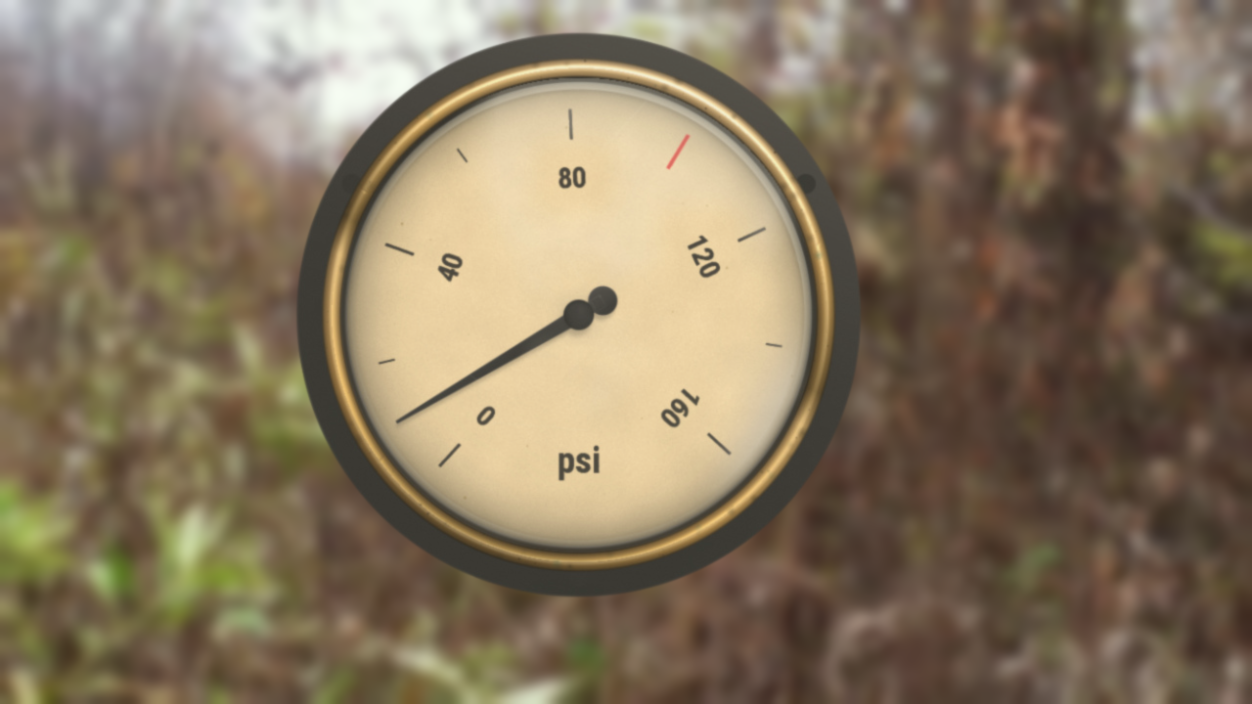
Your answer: **10** psi
